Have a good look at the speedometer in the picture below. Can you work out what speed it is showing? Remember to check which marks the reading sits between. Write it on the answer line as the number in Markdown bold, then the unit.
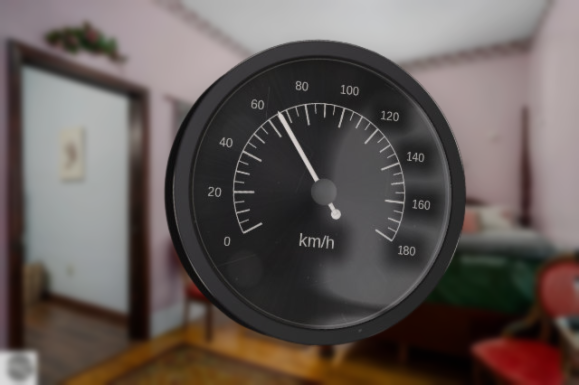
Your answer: **65** km/h
